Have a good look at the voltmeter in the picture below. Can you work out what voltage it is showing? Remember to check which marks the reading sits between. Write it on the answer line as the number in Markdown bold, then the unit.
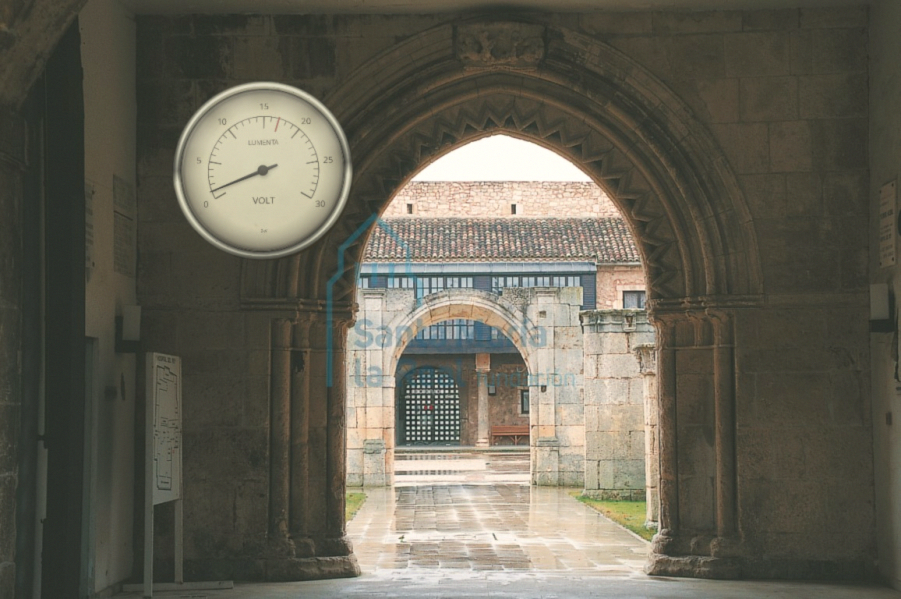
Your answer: **1** V
